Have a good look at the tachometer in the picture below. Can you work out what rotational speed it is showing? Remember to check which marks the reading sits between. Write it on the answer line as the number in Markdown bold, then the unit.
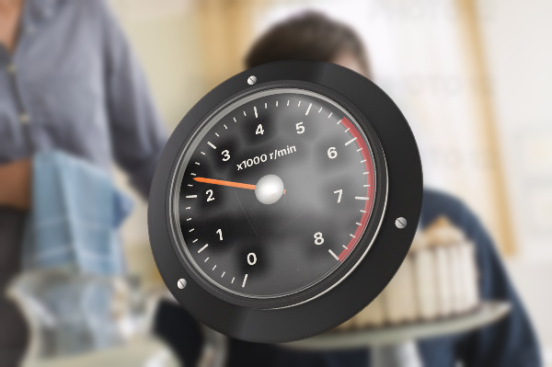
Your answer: **2300** rpm
